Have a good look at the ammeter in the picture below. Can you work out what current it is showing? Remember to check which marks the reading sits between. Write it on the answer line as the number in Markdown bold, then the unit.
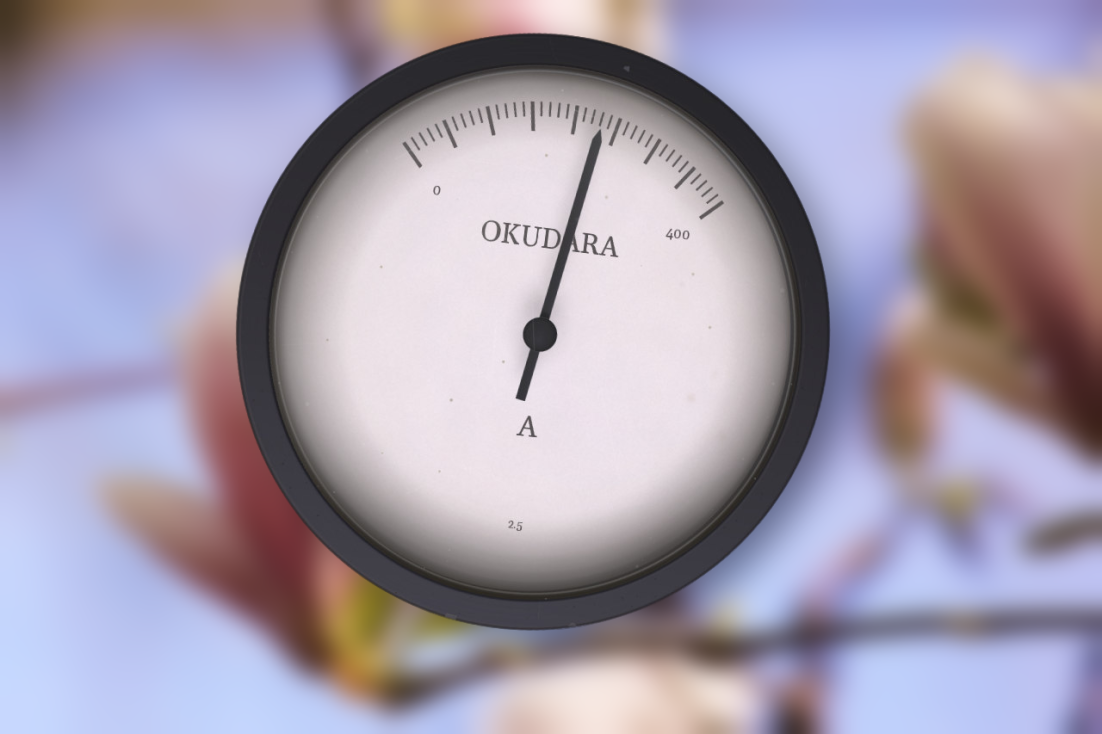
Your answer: **230** A
